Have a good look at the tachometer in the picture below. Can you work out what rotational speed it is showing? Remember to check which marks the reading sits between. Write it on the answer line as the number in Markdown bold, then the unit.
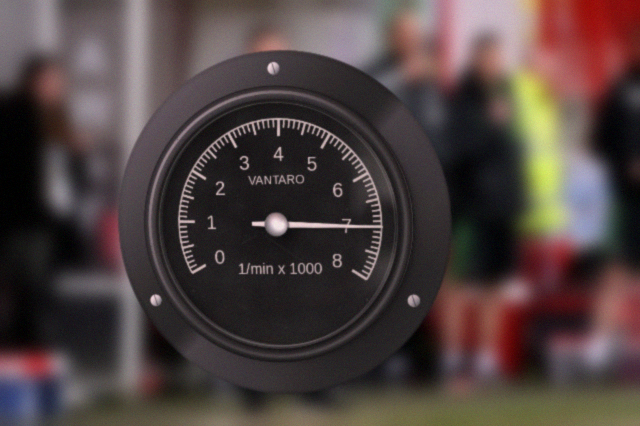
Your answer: **7000** rpm
